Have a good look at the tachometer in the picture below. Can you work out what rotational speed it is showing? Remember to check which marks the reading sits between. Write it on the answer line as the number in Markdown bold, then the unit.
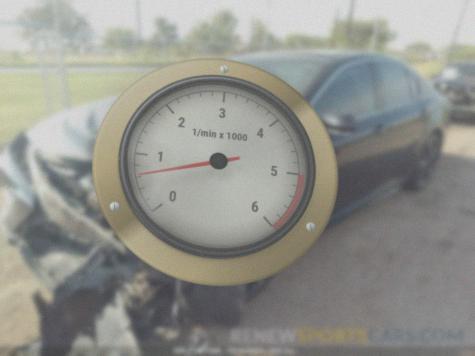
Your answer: **600** rpm
